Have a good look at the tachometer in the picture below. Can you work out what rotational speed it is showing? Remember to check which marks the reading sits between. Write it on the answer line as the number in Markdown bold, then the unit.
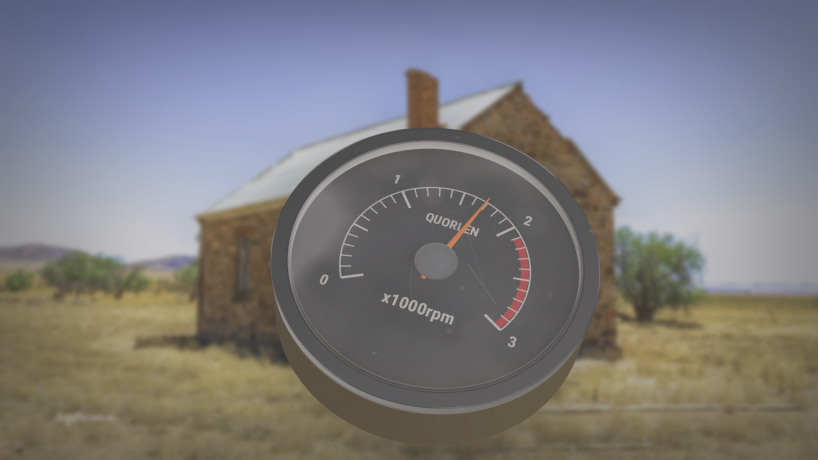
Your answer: **1700** rpm
